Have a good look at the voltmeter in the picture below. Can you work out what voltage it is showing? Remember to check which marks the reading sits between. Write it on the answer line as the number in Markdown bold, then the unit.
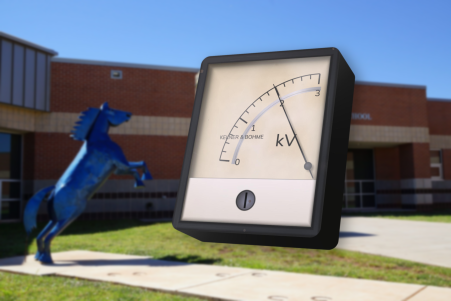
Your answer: **2** kV
